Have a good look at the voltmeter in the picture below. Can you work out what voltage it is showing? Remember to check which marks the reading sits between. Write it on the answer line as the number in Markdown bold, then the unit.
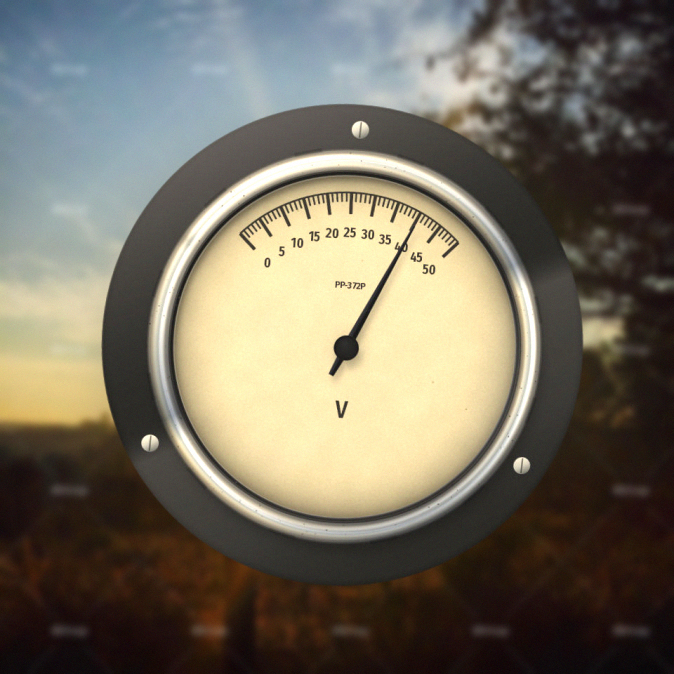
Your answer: **40** V
